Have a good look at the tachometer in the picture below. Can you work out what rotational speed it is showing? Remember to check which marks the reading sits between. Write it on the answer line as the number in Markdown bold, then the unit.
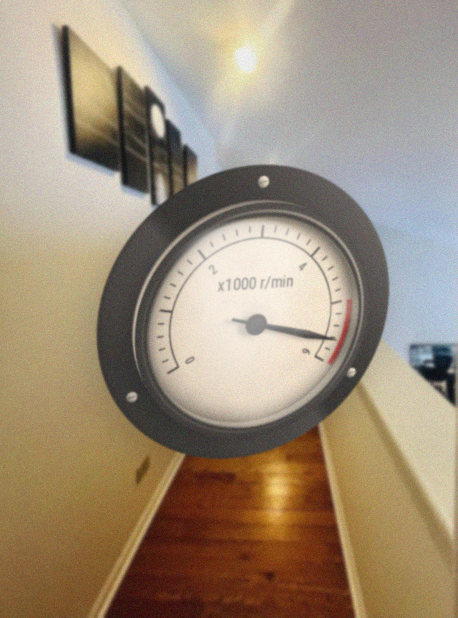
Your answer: **5600** rpm
